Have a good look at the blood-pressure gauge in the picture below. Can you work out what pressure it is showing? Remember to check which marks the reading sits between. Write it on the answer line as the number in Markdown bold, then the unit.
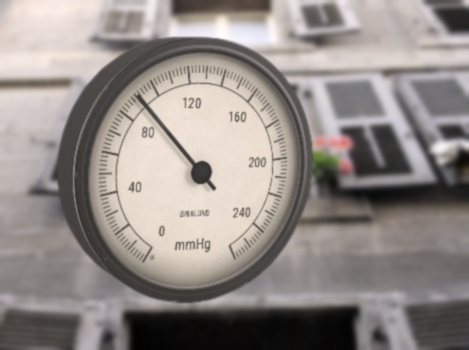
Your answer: **90** mmHg
